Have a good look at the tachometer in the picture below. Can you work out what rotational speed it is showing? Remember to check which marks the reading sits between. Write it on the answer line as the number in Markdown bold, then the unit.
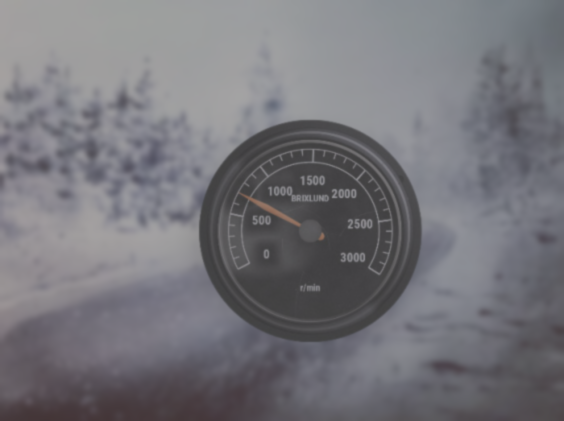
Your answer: **700** rpm
